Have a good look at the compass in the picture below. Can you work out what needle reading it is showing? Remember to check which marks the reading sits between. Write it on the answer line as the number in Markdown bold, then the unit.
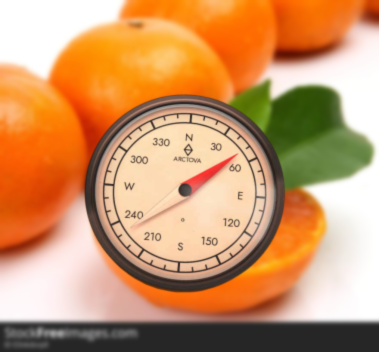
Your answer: **50** °
